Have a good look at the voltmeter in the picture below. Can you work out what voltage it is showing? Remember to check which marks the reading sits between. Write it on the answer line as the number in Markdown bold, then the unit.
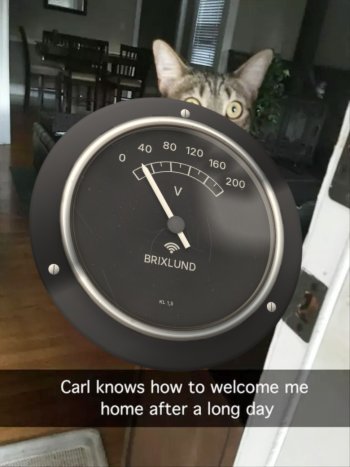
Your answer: **20** V
